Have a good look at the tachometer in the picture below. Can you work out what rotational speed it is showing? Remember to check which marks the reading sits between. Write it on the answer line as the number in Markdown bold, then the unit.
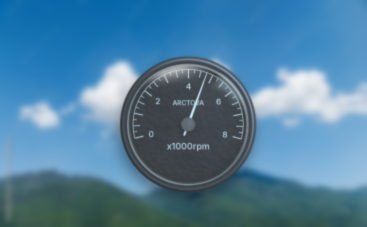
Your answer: **4750** rpm
